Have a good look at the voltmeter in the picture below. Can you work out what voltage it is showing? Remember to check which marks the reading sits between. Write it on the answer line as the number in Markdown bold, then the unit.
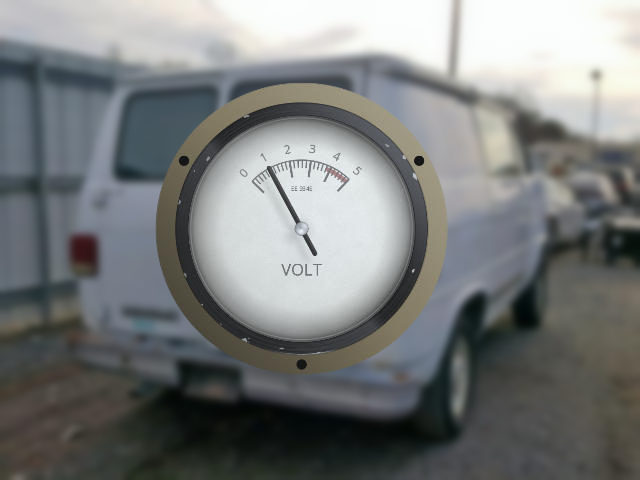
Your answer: **1** V
